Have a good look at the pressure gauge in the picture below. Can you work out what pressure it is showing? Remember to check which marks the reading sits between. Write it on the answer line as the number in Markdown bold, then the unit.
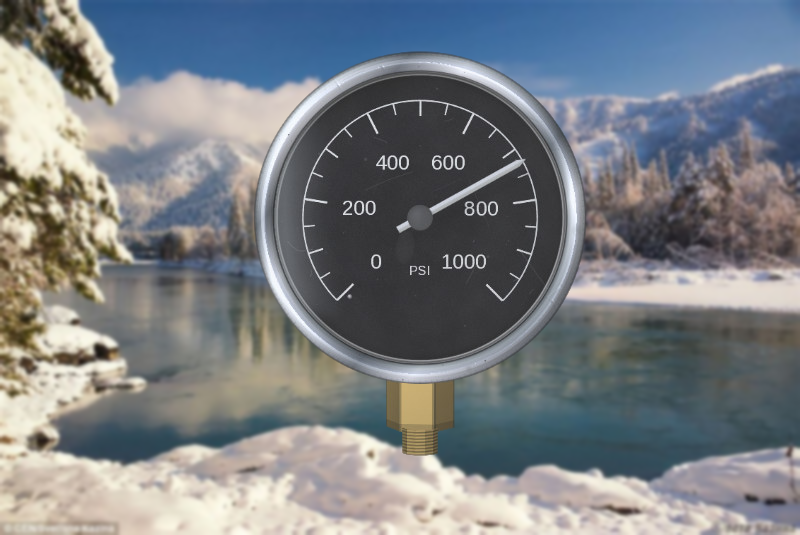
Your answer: **725** psi
